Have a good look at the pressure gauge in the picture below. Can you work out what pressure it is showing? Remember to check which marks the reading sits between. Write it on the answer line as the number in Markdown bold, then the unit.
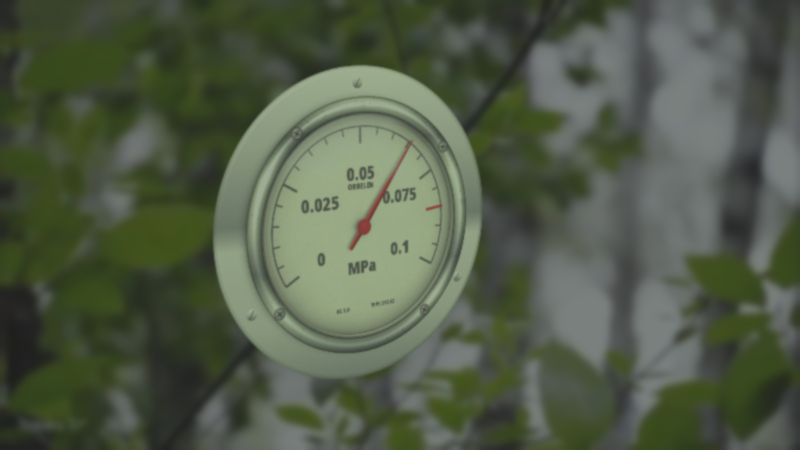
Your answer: **0.065** MPa
